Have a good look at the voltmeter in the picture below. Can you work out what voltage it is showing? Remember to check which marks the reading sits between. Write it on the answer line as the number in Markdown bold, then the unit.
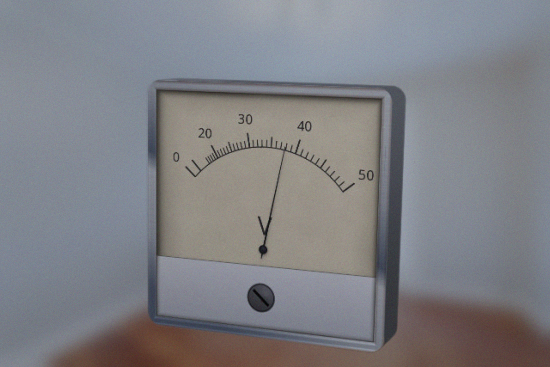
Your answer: **38** V
